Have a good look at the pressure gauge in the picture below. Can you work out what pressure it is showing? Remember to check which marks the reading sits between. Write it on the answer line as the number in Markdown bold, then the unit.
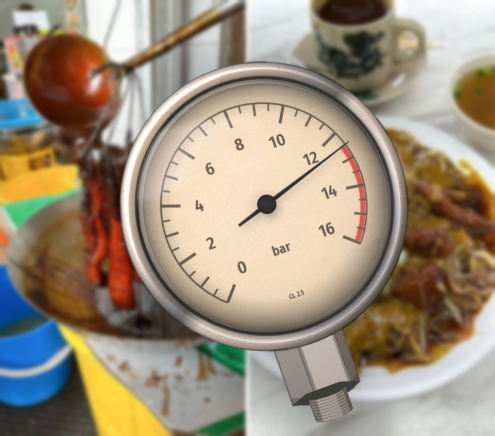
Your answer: **12.5** bar
